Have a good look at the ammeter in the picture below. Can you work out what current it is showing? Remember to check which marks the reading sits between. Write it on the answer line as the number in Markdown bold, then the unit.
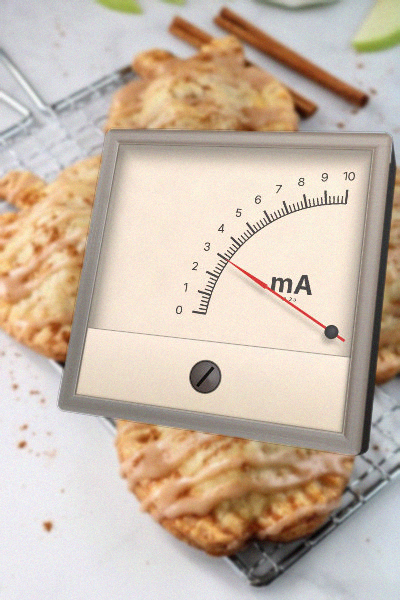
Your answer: **3** mA
